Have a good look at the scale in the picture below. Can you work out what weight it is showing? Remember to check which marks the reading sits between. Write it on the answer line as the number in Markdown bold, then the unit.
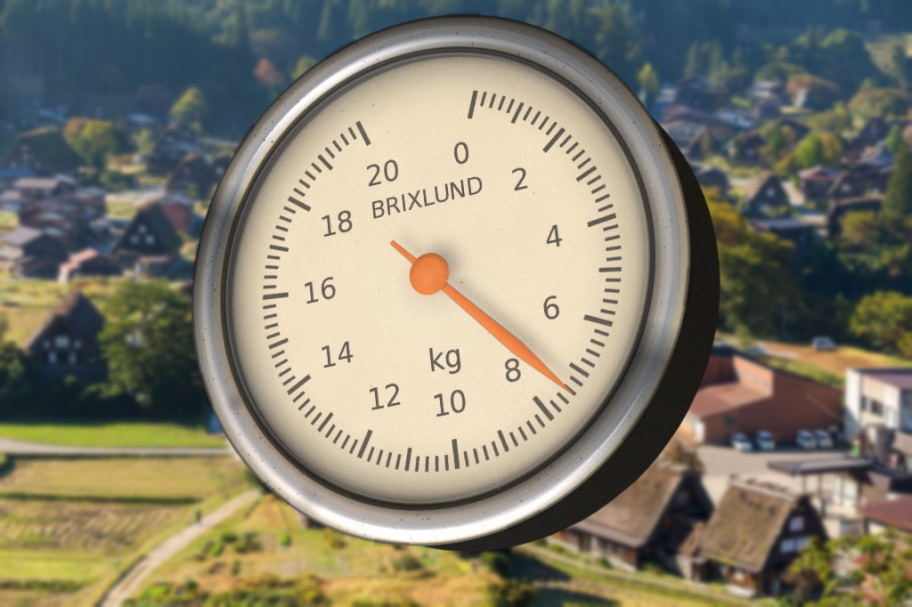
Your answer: **7.4** kg
